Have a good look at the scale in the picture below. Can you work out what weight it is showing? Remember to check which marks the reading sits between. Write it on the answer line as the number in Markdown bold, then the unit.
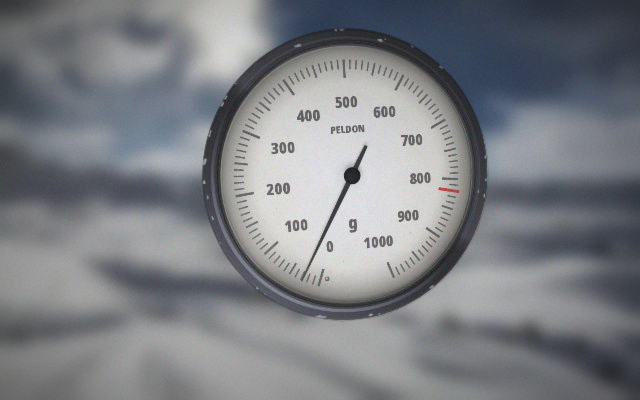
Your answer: **30** g
